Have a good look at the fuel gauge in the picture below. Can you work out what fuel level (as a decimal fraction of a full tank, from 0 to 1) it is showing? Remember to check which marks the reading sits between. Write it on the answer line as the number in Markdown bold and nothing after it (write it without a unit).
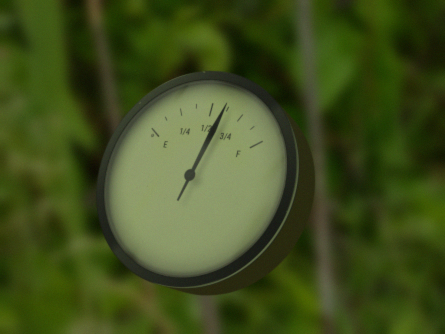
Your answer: **0.625**
